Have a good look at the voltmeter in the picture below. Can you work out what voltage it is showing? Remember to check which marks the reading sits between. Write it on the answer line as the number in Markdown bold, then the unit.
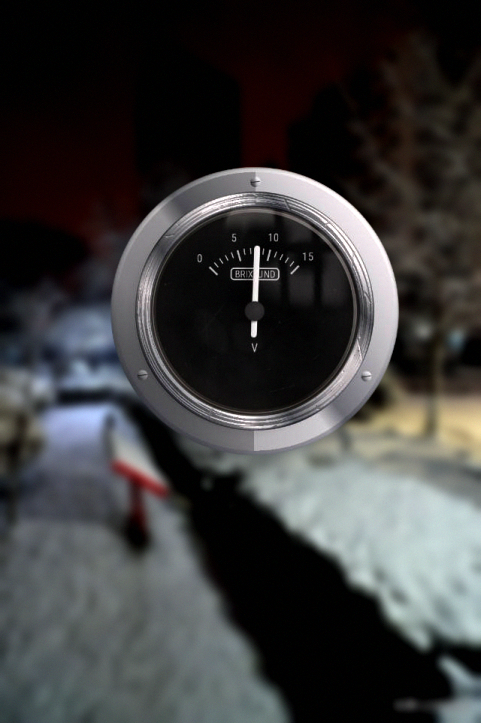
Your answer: **8** V
